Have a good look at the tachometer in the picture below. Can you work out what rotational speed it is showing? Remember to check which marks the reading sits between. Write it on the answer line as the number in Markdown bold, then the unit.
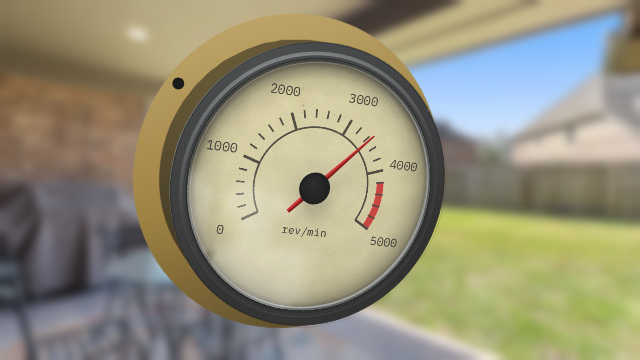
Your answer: **3400** rpm
